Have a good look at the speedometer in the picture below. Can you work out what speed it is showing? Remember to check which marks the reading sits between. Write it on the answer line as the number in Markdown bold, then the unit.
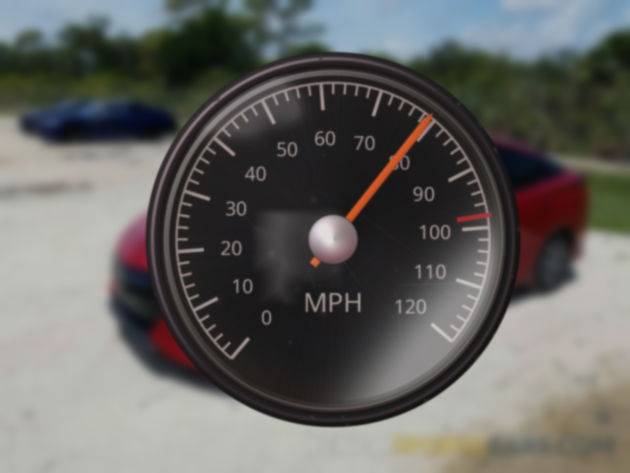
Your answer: **79** mph
